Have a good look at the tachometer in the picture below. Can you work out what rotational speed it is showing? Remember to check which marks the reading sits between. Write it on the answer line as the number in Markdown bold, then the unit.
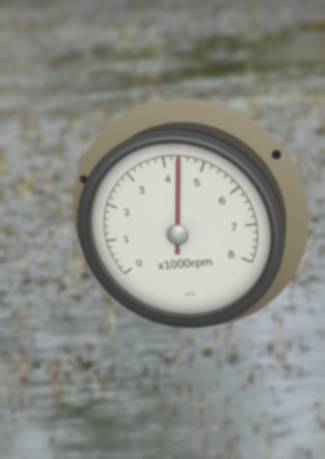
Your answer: **4400** rpm
